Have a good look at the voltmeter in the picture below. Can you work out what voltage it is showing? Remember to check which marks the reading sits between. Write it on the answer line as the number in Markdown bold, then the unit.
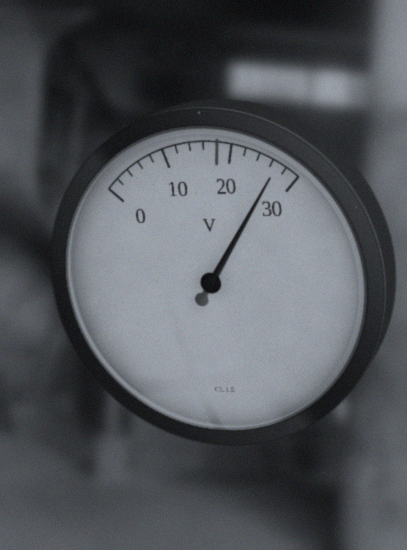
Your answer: **27** V
